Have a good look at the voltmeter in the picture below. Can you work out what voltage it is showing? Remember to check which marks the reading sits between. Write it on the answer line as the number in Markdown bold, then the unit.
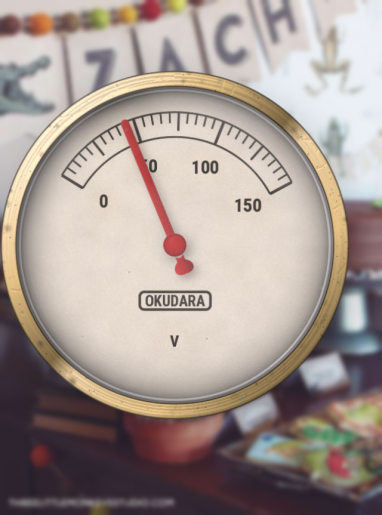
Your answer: **45** V
